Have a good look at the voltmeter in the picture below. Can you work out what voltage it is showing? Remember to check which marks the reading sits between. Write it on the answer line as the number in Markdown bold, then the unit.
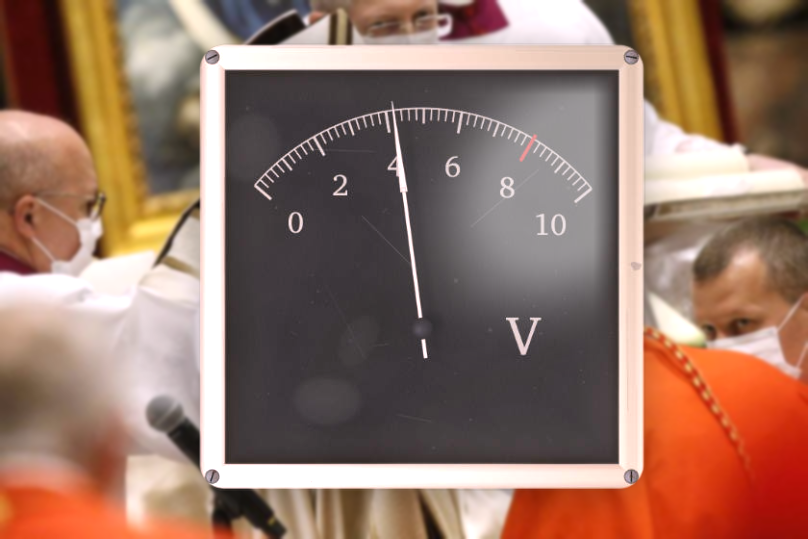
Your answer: **4.2** V
